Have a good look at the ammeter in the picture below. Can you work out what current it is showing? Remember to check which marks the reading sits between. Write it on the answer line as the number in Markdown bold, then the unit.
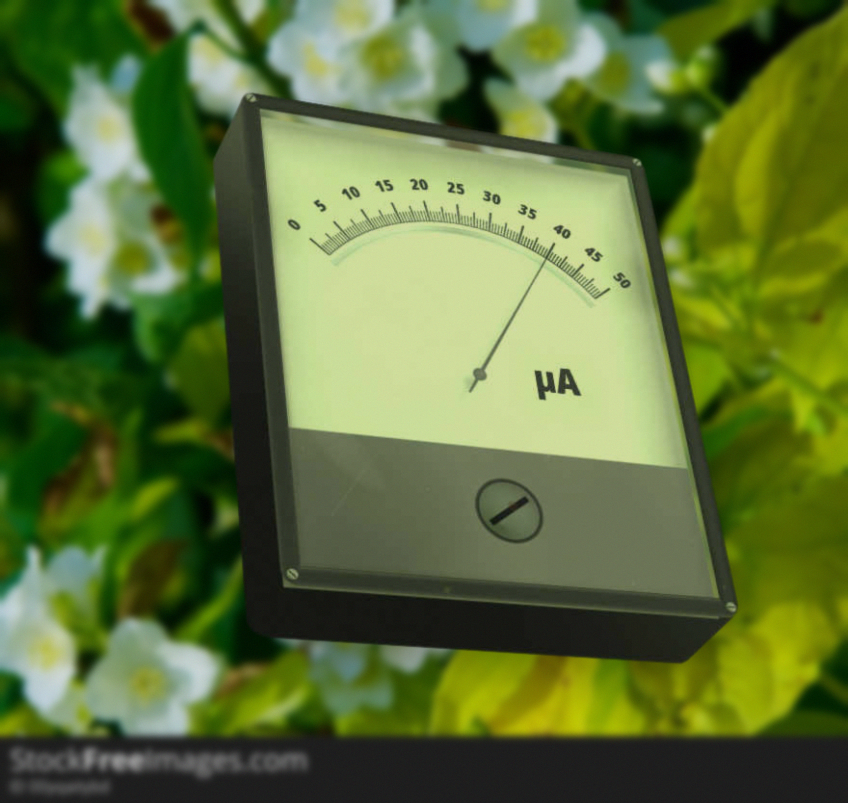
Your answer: **40** µA
